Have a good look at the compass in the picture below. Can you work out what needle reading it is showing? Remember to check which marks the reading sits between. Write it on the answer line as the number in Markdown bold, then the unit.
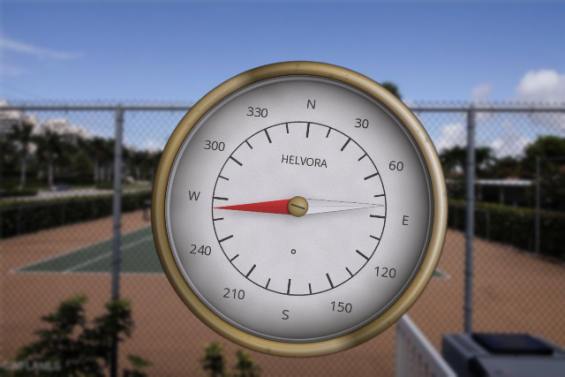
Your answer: **262.5** °
